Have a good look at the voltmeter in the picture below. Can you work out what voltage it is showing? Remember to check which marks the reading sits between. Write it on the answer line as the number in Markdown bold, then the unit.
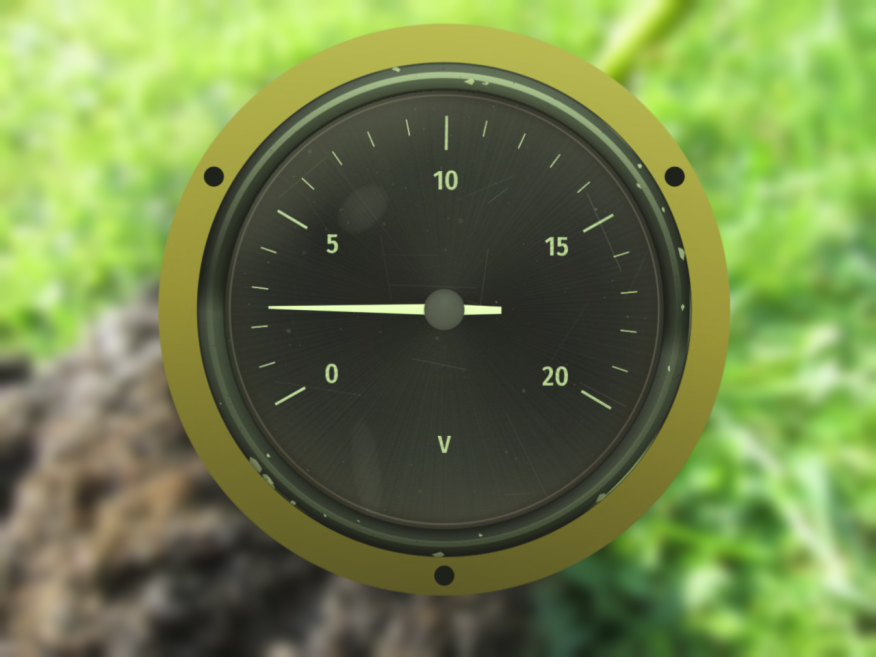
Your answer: **2.5** V
